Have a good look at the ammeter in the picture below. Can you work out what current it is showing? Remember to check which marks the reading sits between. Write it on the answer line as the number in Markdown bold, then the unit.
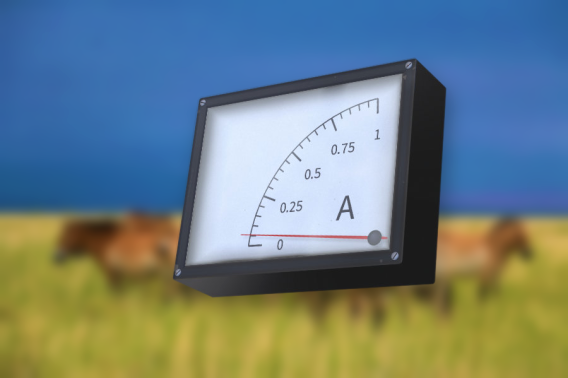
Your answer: **0.05** A
